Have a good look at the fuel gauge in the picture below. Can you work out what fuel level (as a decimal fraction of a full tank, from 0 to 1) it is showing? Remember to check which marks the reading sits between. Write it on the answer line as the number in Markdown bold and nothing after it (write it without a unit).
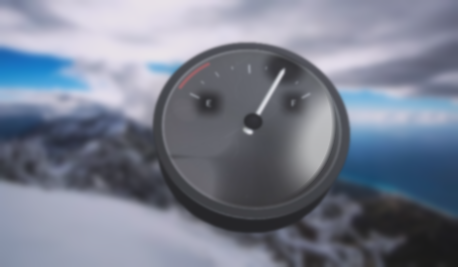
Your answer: **0.75**
